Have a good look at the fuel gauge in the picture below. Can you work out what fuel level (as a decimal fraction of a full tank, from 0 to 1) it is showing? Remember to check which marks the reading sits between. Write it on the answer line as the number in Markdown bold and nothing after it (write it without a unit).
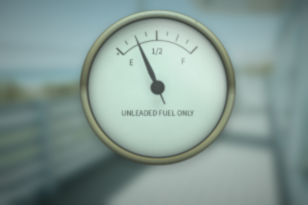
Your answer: **0.25**
